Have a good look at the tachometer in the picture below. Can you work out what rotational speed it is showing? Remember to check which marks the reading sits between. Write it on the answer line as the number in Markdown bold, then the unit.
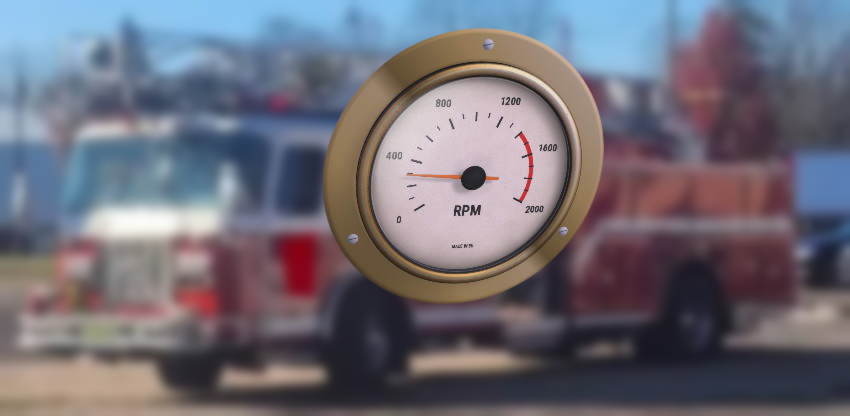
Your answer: **300** rpm
